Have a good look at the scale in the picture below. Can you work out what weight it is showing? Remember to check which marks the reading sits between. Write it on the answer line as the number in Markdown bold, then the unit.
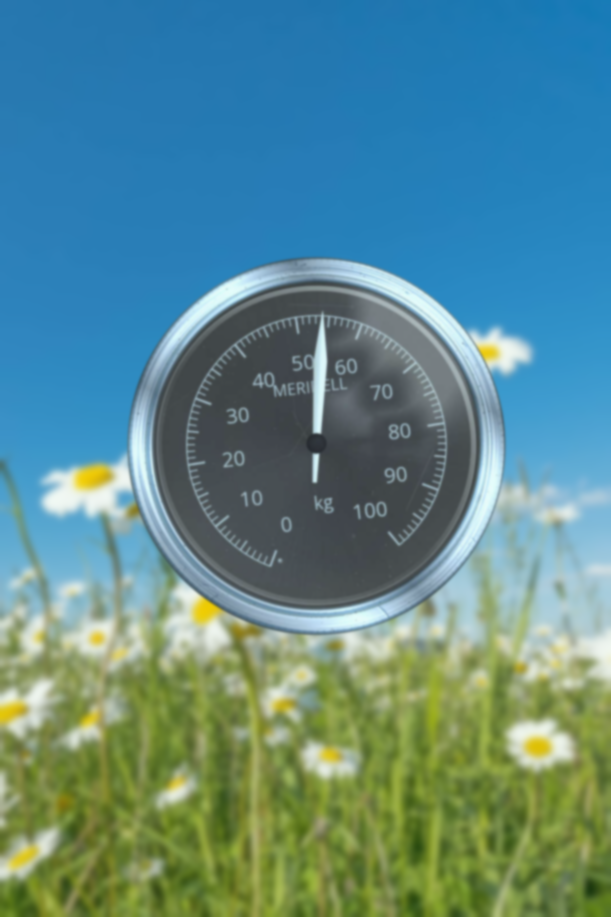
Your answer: **54** kg
